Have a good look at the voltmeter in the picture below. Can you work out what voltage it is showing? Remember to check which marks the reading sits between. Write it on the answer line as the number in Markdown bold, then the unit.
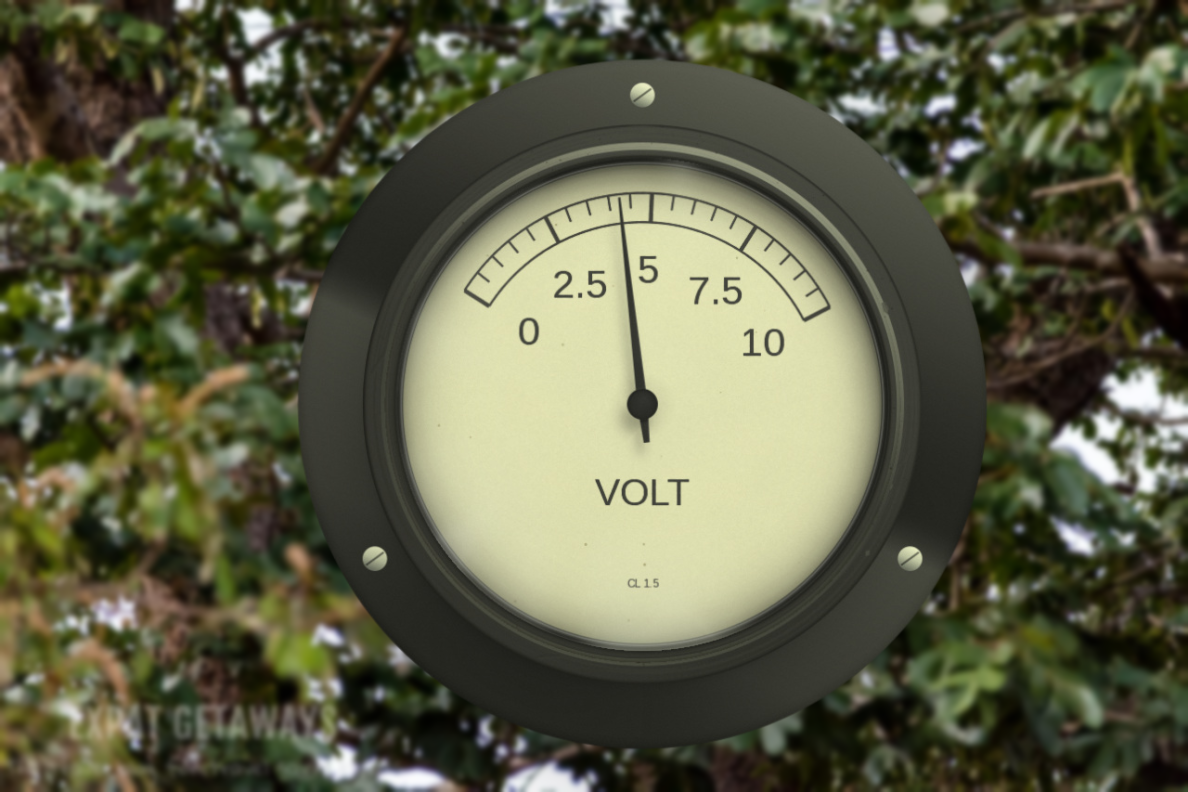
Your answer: **4.25** V
